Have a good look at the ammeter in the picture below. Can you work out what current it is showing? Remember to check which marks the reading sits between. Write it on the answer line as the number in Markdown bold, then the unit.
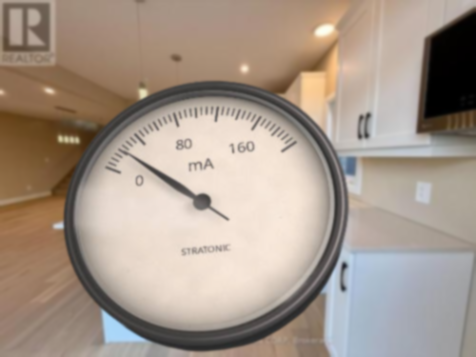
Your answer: **20** mA
